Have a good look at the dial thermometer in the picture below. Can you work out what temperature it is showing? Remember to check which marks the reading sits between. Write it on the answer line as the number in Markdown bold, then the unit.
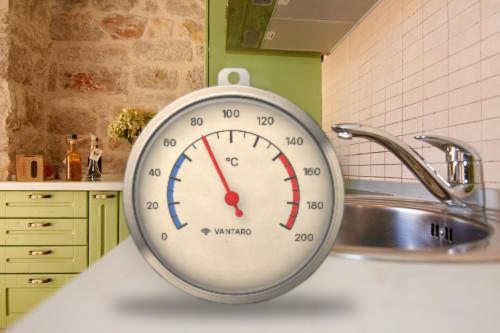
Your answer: **80** °C
